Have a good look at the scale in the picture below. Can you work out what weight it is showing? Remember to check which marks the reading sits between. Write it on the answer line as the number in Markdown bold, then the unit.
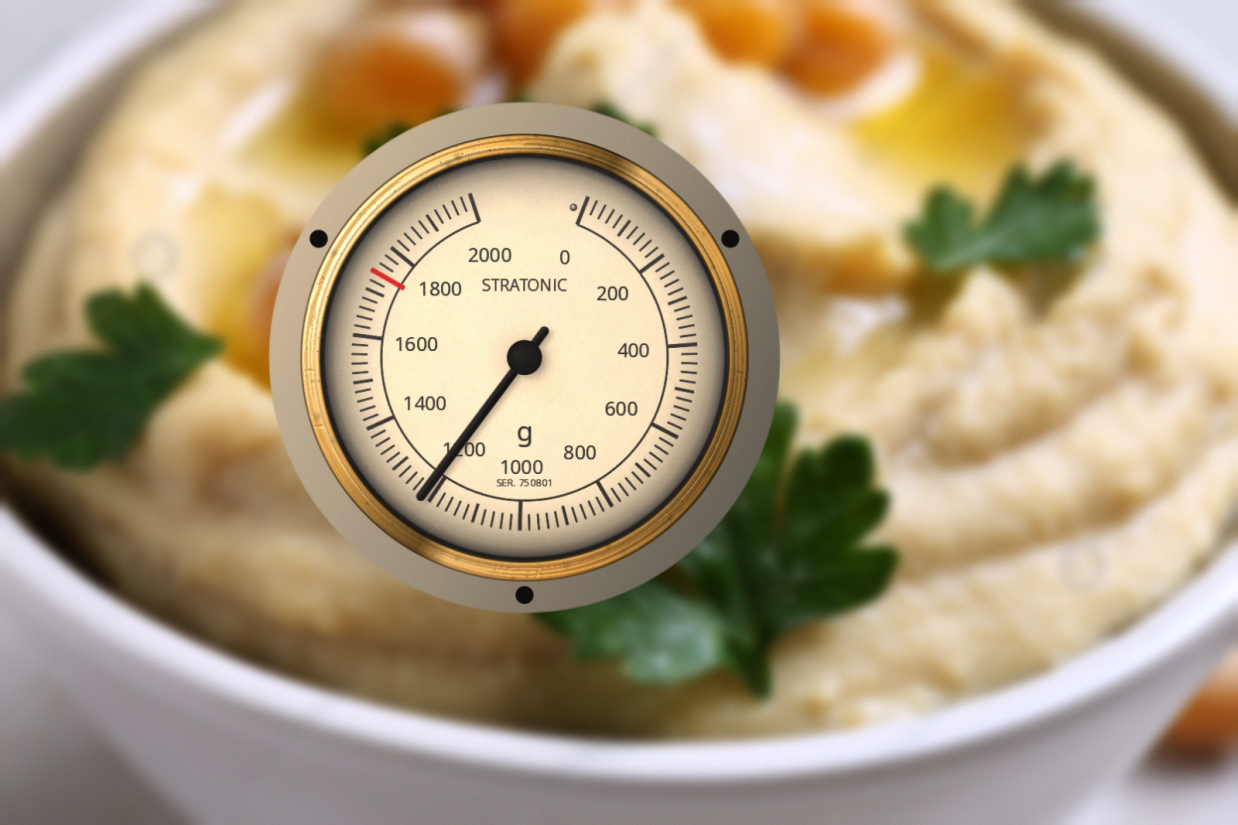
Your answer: **1220** g
